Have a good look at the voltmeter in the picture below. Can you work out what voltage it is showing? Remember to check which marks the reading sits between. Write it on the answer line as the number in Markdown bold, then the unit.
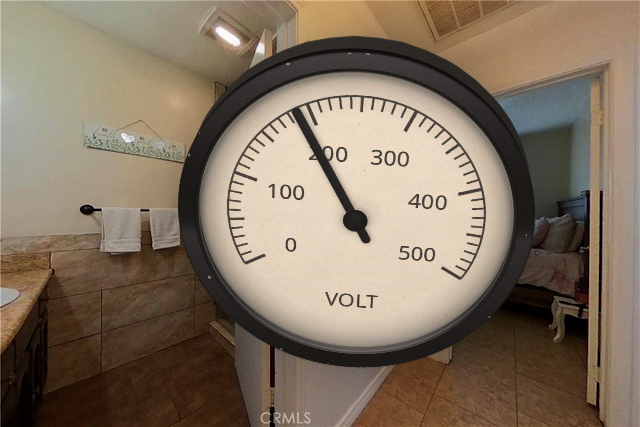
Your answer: **190** V
